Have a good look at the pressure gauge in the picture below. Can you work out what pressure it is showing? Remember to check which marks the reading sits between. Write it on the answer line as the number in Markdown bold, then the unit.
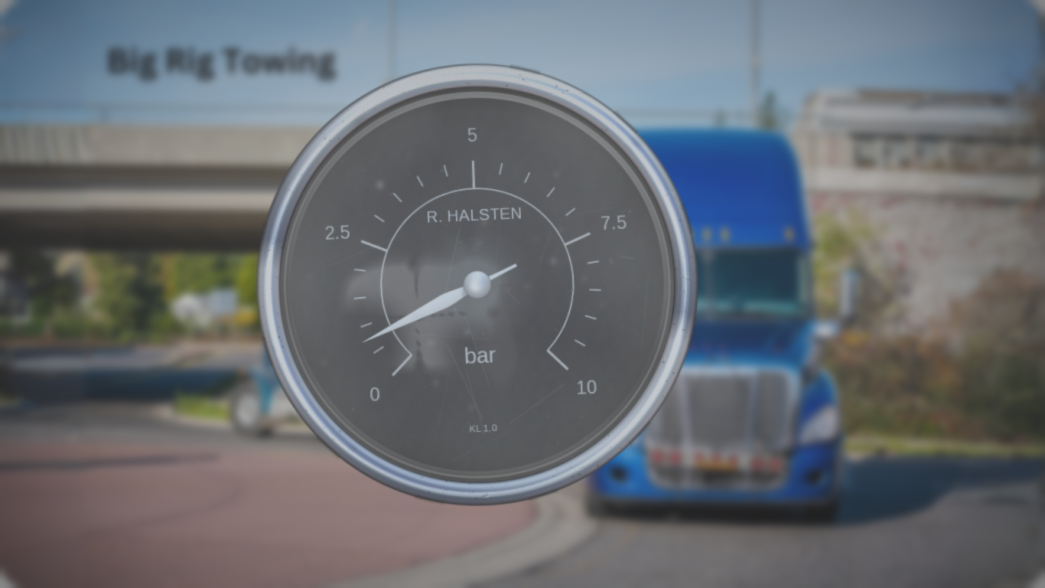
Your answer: **0.75** bar
